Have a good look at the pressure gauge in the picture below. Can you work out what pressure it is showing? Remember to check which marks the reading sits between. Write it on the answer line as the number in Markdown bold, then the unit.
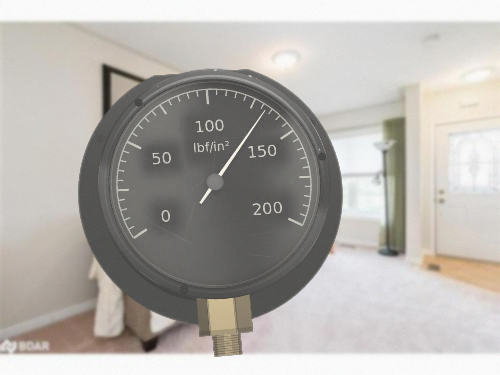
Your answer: **132.5** psi
